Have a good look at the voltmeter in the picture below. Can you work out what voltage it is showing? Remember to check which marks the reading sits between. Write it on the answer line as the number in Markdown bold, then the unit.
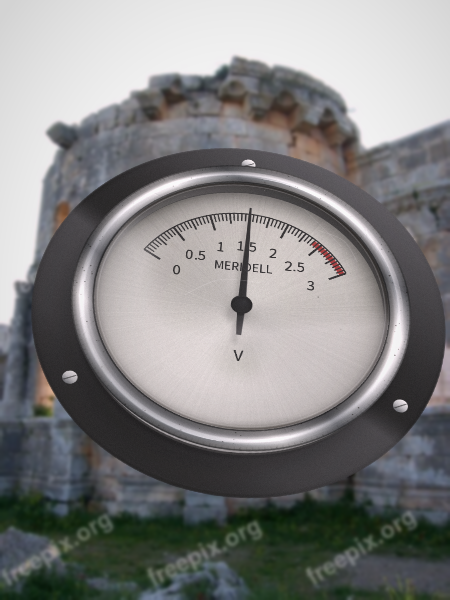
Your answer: **1.5** V
